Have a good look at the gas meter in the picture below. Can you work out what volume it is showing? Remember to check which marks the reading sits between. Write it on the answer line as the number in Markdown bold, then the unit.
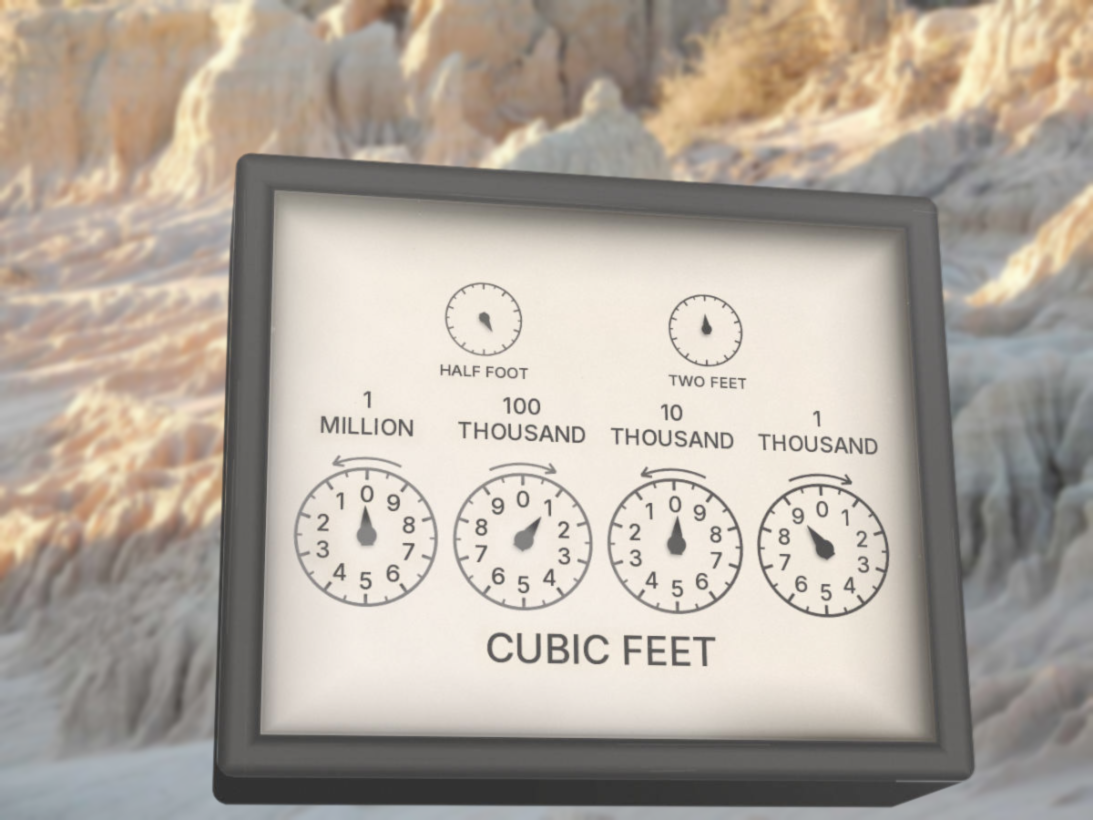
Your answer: **9900** ft³
